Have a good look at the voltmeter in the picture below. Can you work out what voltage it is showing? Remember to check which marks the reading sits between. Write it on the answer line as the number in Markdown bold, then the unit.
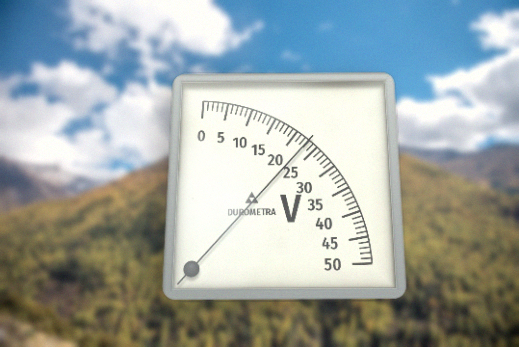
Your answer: **23** V
